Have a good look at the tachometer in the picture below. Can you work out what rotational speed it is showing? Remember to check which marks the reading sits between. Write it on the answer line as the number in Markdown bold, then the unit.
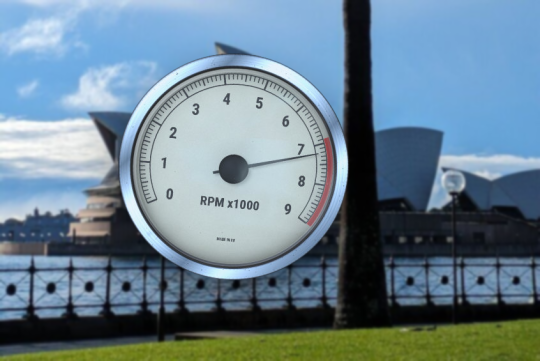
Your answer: **7200** rpm
